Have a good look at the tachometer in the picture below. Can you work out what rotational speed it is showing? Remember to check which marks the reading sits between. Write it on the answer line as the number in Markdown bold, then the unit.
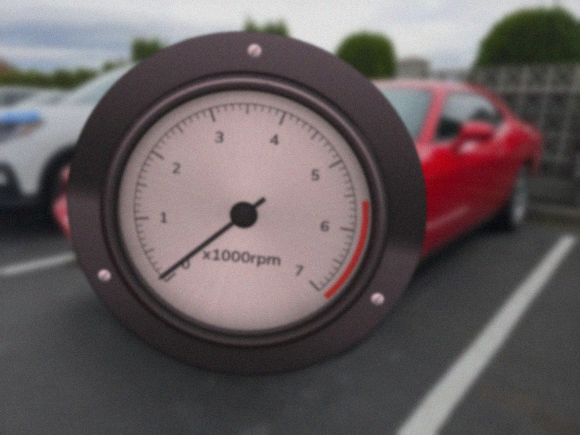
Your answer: **100** rpm
